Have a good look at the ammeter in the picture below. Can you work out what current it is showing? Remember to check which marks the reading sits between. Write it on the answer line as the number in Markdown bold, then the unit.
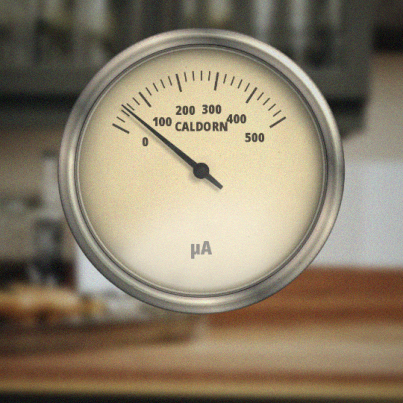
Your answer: **50** µA
